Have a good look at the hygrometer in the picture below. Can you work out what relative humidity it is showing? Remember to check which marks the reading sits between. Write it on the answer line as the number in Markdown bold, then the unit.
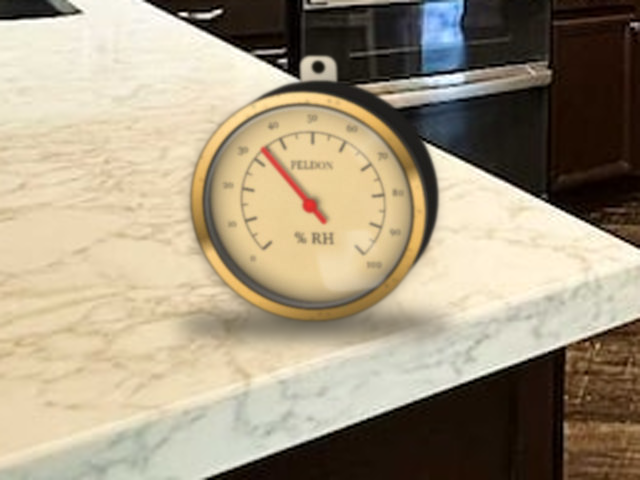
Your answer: **35** %
